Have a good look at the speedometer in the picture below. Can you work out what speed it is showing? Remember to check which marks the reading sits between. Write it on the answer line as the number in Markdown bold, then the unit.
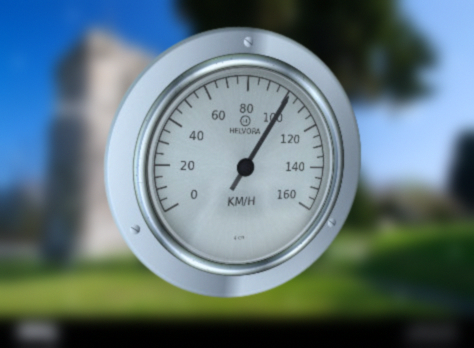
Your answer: **100** km/h
